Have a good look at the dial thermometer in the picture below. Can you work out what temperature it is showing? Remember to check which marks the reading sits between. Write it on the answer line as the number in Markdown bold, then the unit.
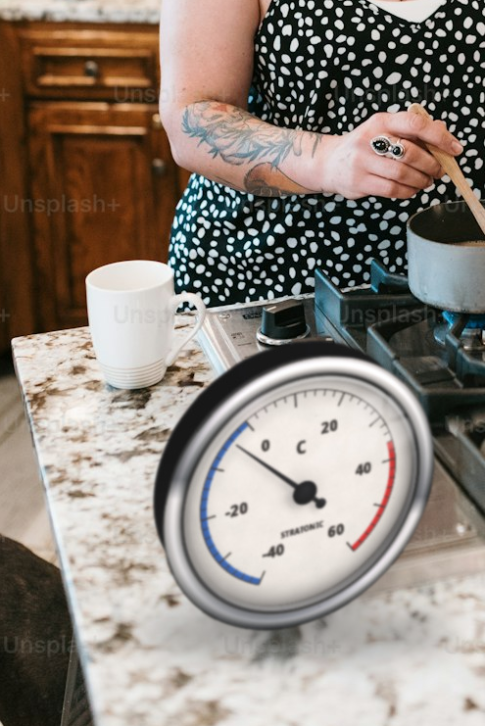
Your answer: **-4** °C
